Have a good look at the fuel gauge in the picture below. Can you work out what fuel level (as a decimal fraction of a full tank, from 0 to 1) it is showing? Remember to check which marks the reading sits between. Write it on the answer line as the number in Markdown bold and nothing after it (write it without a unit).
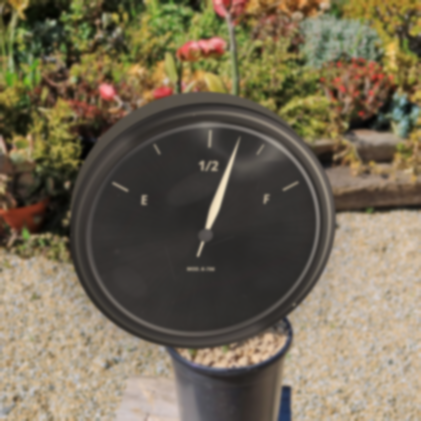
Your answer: **0.625**
